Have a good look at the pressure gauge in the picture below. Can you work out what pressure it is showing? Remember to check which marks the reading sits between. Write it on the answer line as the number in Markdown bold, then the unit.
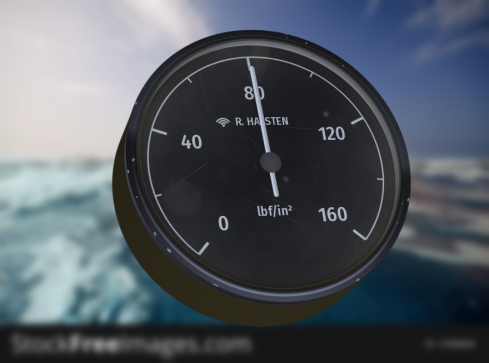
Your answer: **80** psi
